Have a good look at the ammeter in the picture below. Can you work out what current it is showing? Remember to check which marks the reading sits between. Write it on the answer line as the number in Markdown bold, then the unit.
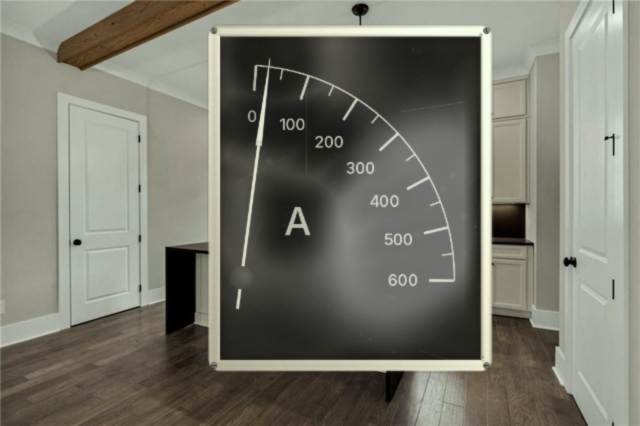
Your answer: **25** A
